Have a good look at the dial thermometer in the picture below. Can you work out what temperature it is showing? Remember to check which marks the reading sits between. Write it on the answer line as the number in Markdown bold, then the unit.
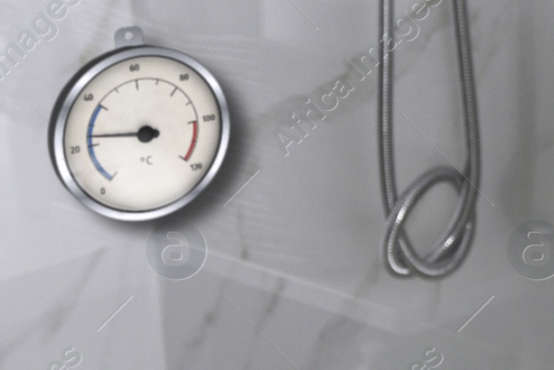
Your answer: **25** °C
